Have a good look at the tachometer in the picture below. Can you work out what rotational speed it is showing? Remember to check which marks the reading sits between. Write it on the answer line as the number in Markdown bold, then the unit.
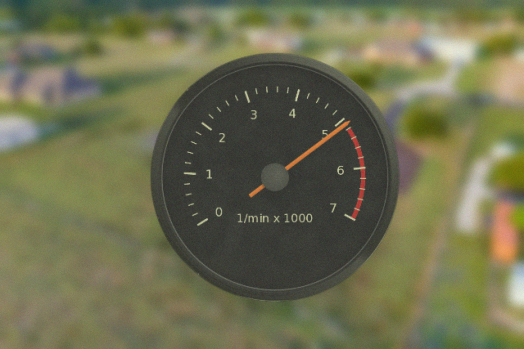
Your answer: **5100** rpm
